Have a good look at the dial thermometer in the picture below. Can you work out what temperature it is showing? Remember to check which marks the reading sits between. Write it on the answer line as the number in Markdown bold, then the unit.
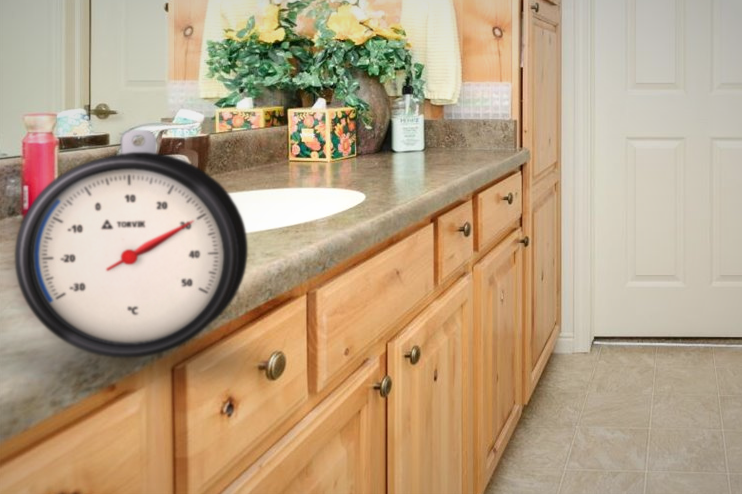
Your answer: **30** °C
